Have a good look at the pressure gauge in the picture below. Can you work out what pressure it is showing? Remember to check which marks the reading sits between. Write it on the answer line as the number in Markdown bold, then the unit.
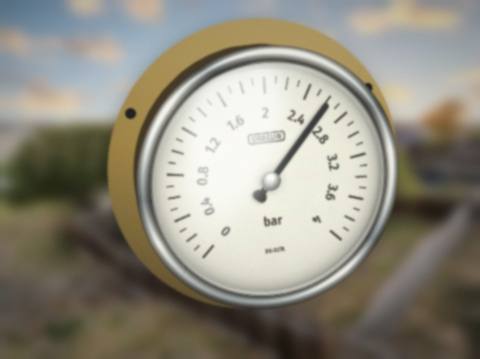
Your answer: **2.6** bar
